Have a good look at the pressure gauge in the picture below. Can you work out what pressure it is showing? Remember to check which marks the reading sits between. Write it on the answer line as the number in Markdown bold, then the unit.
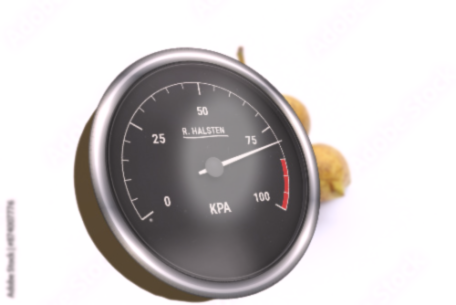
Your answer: **80** kPa
